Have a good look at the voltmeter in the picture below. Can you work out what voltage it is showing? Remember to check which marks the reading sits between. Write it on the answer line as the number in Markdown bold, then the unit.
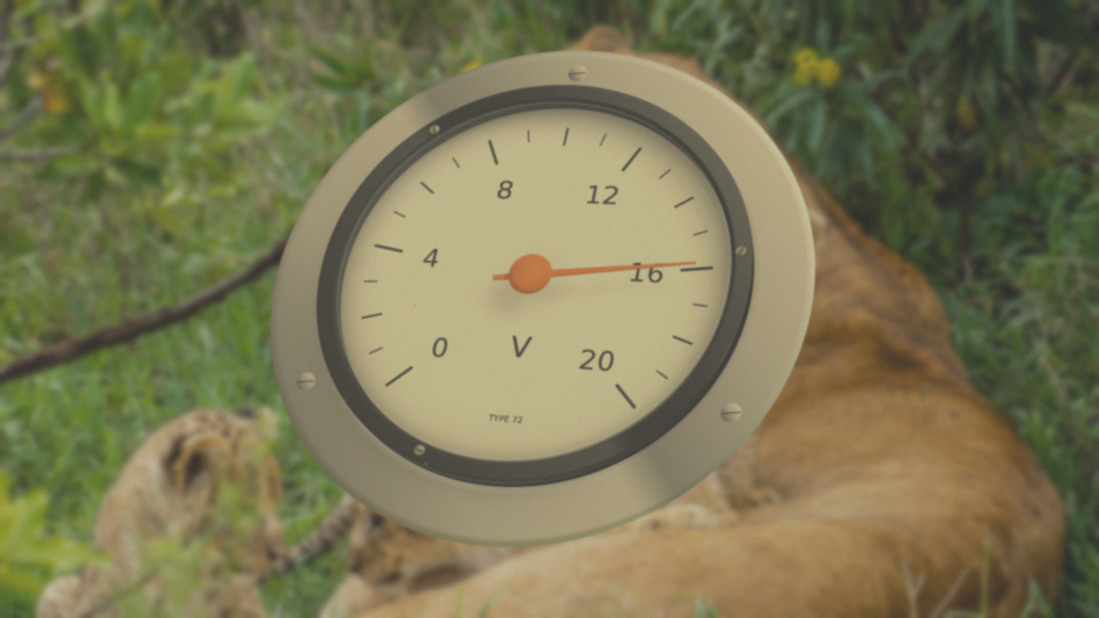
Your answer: **16** V
